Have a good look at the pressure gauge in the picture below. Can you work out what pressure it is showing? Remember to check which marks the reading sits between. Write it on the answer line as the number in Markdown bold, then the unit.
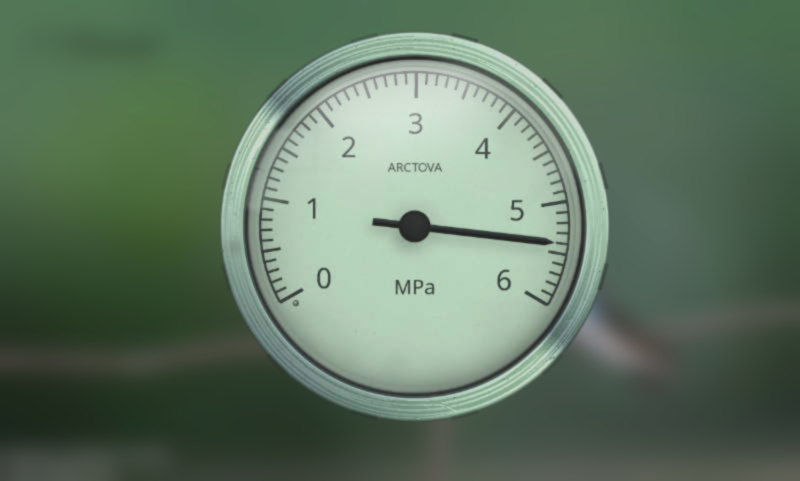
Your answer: **5.4** MPa
